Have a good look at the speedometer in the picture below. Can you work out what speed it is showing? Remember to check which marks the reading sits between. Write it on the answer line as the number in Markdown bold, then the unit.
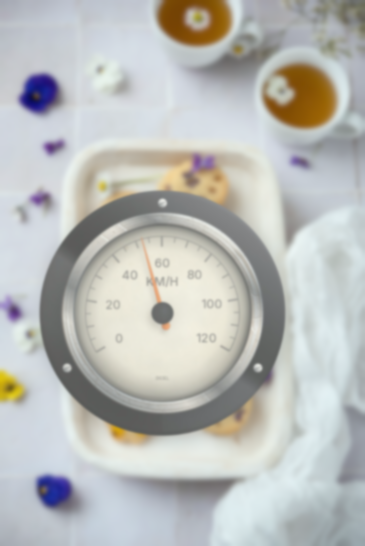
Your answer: **52.5** km/h
